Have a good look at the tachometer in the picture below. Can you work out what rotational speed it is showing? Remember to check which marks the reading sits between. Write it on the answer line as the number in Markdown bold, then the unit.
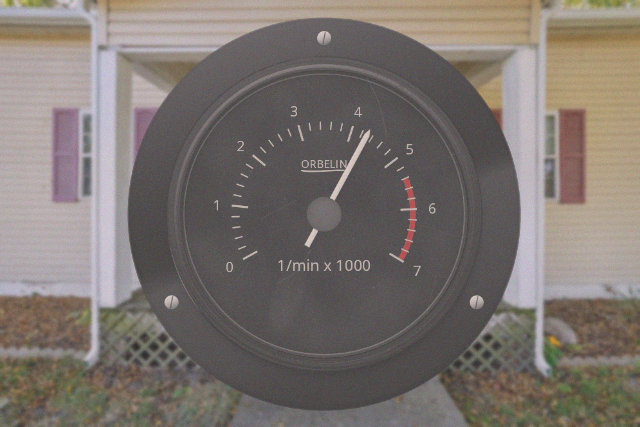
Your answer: **4300** rpm
